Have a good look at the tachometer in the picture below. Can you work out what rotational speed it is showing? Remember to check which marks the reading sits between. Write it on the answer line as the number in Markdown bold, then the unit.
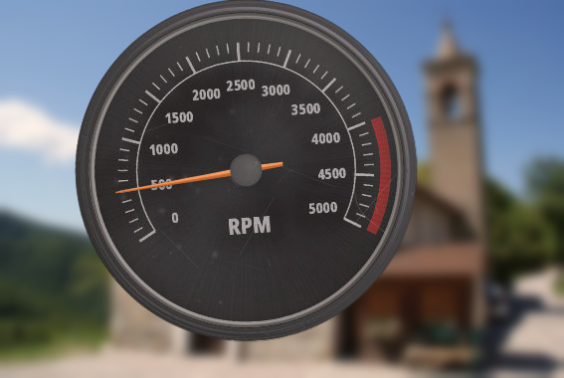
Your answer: **500** rpm
